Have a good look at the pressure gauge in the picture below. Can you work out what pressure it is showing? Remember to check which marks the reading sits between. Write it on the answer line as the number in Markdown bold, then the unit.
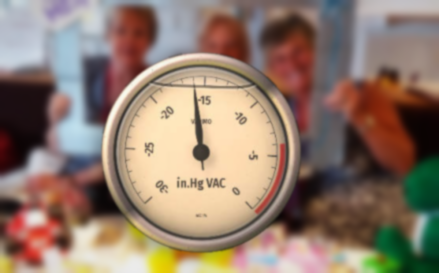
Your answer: **-16** inHg
